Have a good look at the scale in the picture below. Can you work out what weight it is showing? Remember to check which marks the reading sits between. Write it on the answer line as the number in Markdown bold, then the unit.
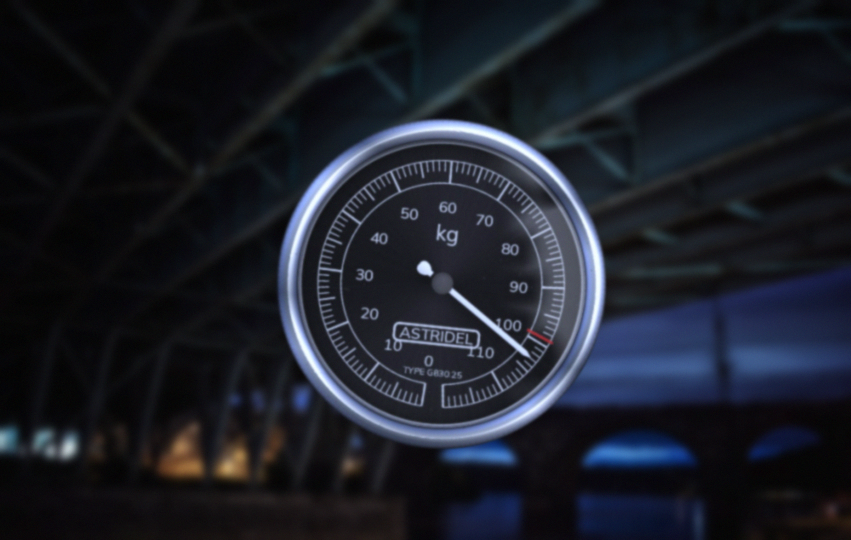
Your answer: **103** kg
